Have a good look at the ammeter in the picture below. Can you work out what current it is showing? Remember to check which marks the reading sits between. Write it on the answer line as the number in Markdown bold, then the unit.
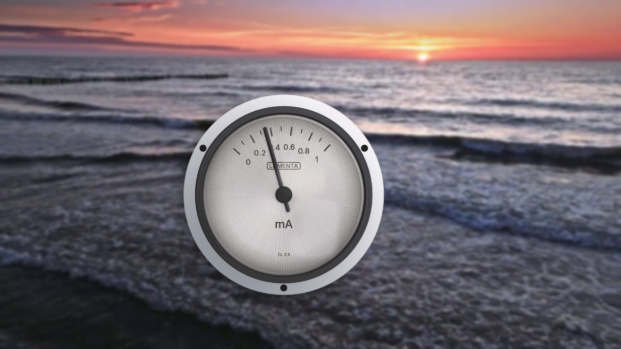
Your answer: **0.35** mA
